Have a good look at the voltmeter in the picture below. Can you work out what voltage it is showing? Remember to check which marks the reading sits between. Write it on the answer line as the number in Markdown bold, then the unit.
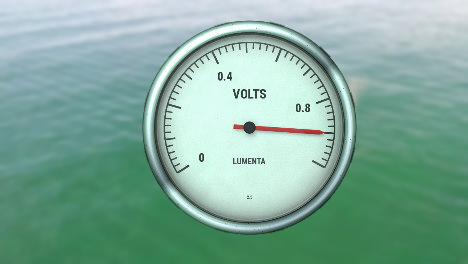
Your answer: **0.9** V
